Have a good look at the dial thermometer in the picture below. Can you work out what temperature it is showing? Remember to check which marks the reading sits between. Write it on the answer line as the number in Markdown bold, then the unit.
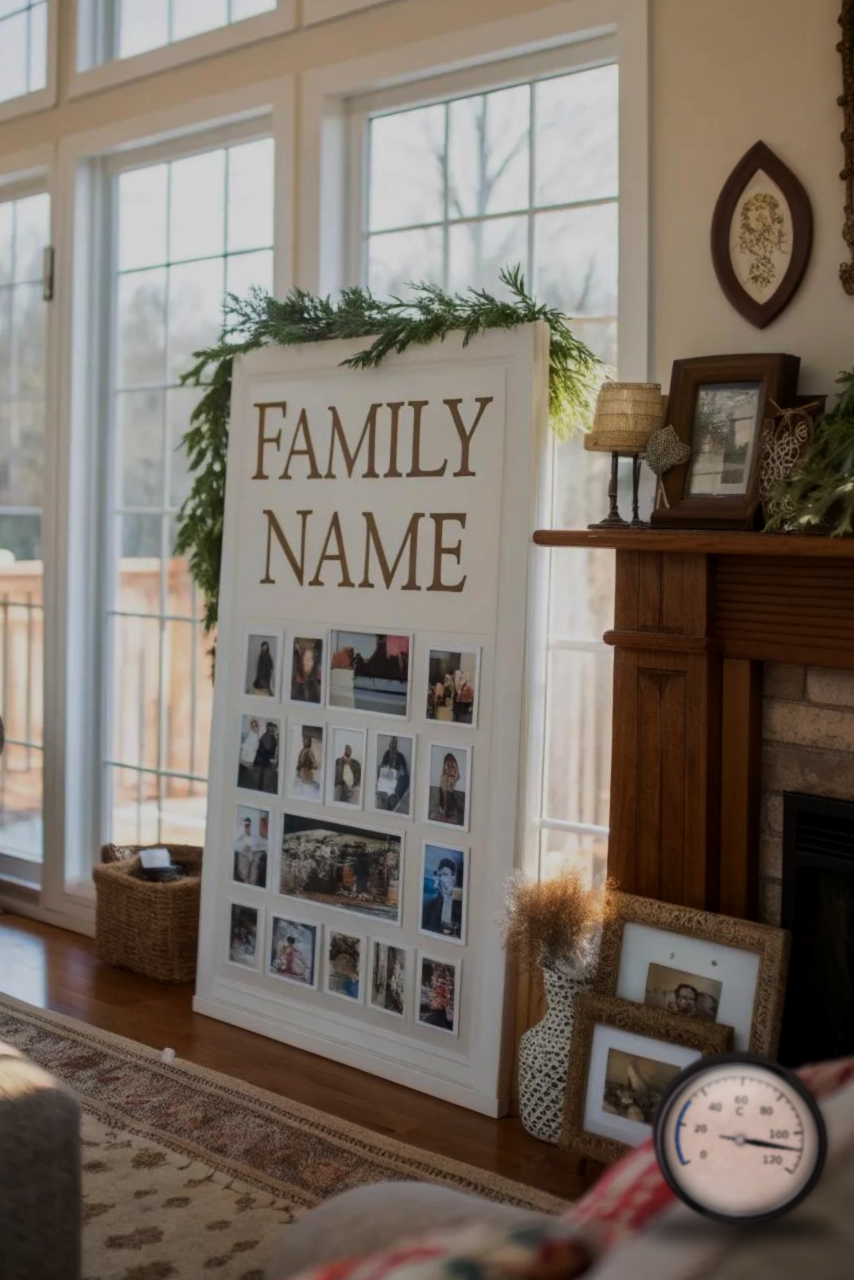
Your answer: **108** °C
